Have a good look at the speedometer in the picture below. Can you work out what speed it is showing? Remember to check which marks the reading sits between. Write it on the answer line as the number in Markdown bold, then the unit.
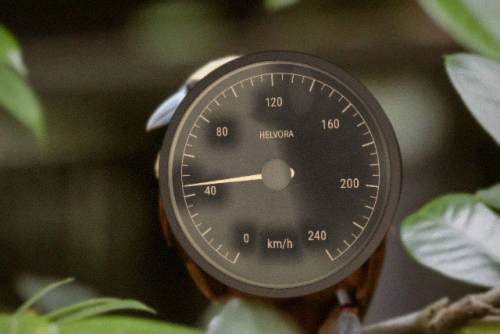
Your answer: **45** km/h
